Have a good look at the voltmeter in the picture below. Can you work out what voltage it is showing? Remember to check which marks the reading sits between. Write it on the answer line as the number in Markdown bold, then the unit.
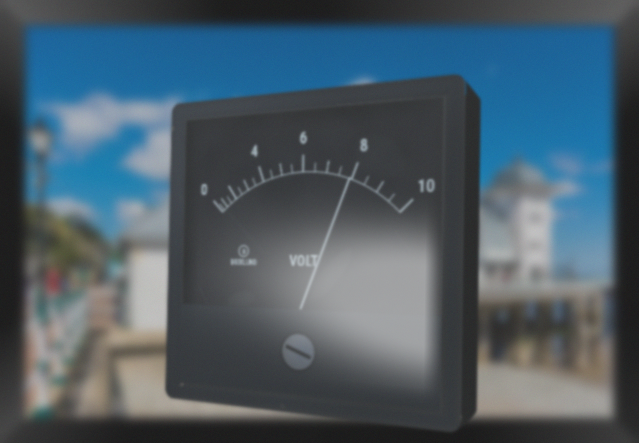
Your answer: **8** V
